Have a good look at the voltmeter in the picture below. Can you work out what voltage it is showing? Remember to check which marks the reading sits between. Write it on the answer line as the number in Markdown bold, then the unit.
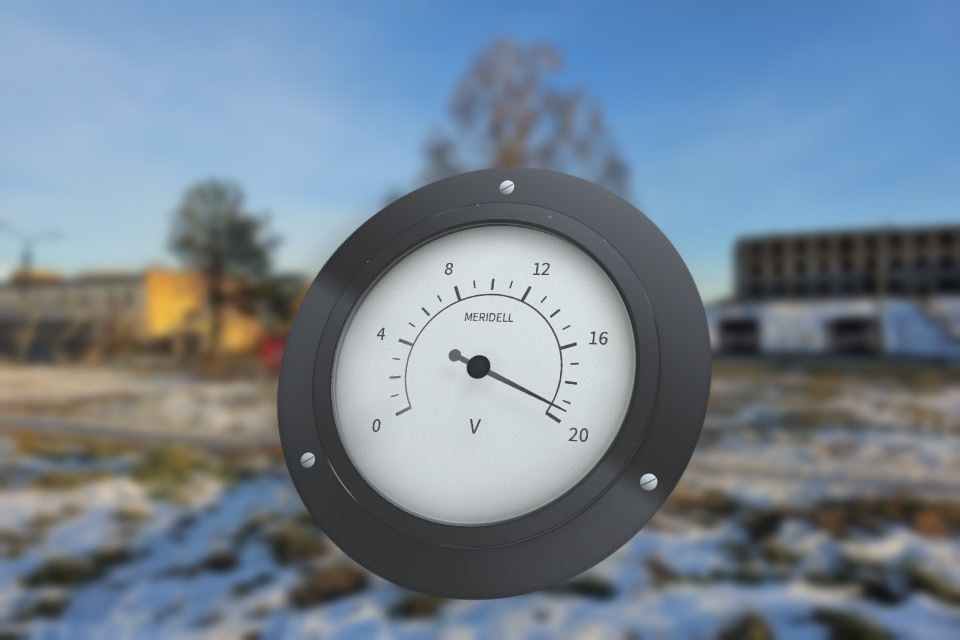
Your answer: **19.5** V
